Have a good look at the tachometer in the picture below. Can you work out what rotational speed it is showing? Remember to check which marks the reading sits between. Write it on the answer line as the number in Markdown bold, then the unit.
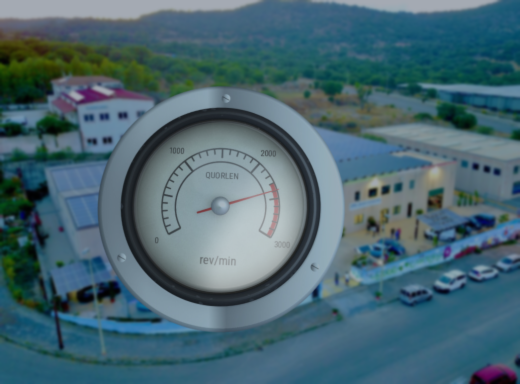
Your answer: **2400** rpm
